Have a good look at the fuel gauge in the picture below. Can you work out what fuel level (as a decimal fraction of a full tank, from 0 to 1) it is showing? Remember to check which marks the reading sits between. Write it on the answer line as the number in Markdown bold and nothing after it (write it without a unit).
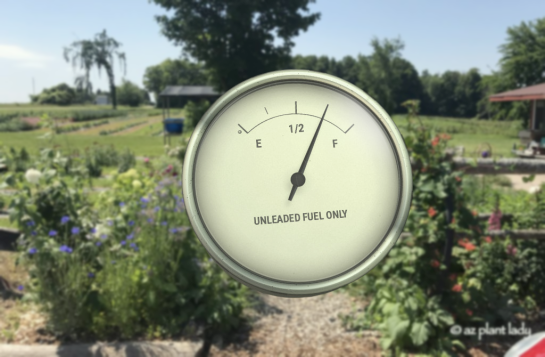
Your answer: **0.75**
